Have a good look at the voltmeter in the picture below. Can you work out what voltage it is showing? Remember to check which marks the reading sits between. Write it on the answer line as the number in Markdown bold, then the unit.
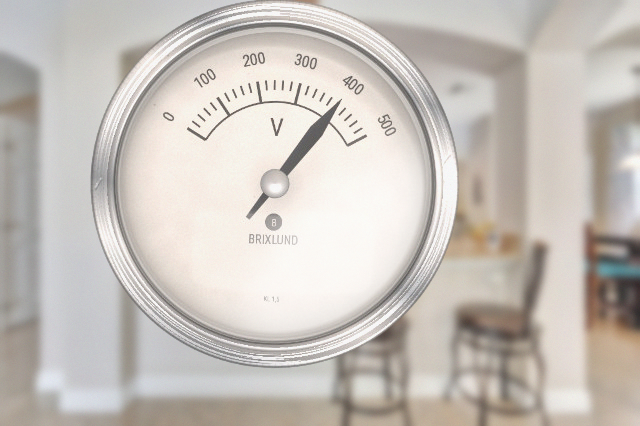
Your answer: **400** V
